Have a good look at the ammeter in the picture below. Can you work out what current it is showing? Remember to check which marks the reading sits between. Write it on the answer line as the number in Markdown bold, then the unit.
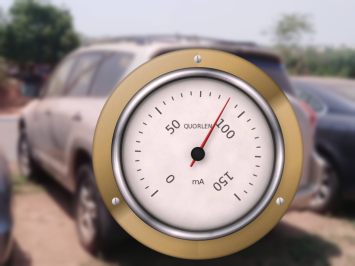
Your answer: **90** mA
